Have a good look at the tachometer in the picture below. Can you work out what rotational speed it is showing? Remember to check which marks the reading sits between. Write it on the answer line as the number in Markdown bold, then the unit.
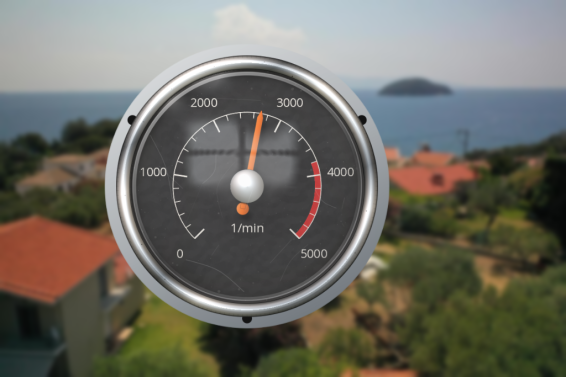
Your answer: **2700** rpm
